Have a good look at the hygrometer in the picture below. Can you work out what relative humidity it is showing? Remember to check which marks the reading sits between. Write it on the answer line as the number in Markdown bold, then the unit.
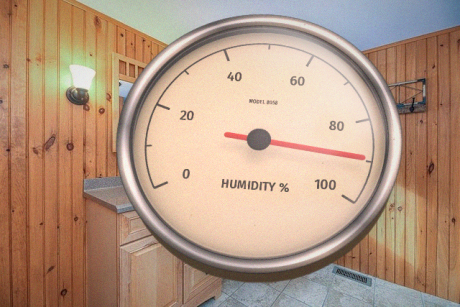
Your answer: **90** %
